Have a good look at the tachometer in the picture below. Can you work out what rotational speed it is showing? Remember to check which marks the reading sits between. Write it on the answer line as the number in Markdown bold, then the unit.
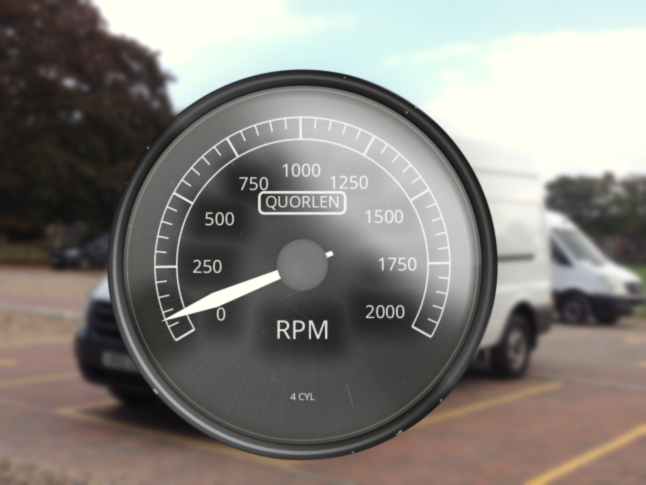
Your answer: **75** rpm
